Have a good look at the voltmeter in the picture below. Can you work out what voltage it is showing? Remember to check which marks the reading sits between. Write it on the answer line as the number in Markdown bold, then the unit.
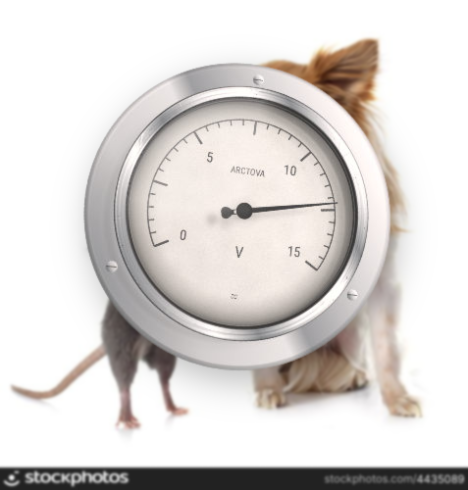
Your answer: **12.25** V
